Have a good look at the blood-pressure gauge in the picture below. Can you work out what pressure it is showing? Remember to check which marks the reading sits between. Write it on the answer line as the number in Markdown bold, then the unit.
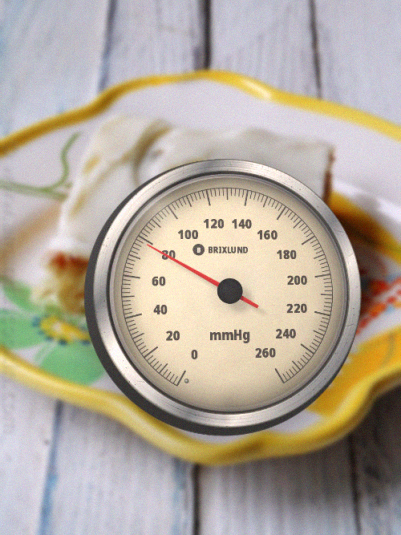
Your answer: **78** mmHg
